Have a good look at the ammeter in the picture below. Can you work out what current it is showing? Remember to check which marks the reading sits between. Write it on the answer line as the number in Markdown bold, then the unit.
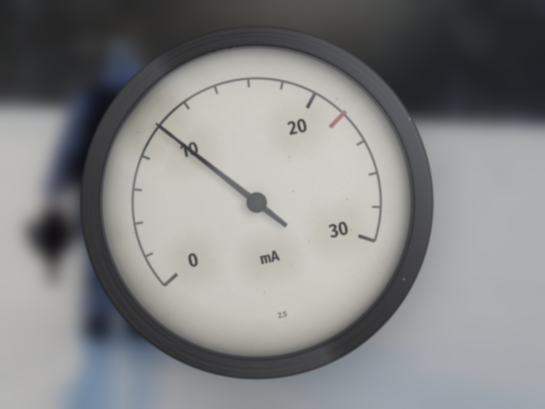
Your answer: **10** mA
